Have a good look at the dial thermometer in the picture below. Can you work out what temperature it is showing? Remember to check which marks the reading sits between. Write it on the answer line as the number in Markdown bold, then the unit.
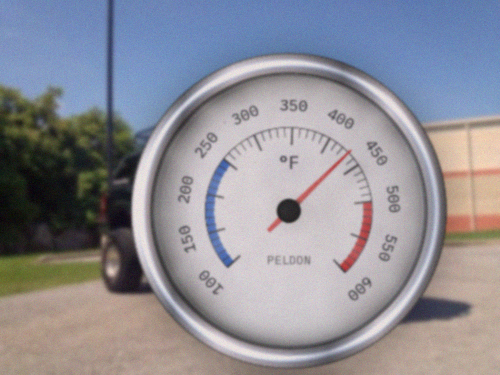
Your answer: **430** °F
